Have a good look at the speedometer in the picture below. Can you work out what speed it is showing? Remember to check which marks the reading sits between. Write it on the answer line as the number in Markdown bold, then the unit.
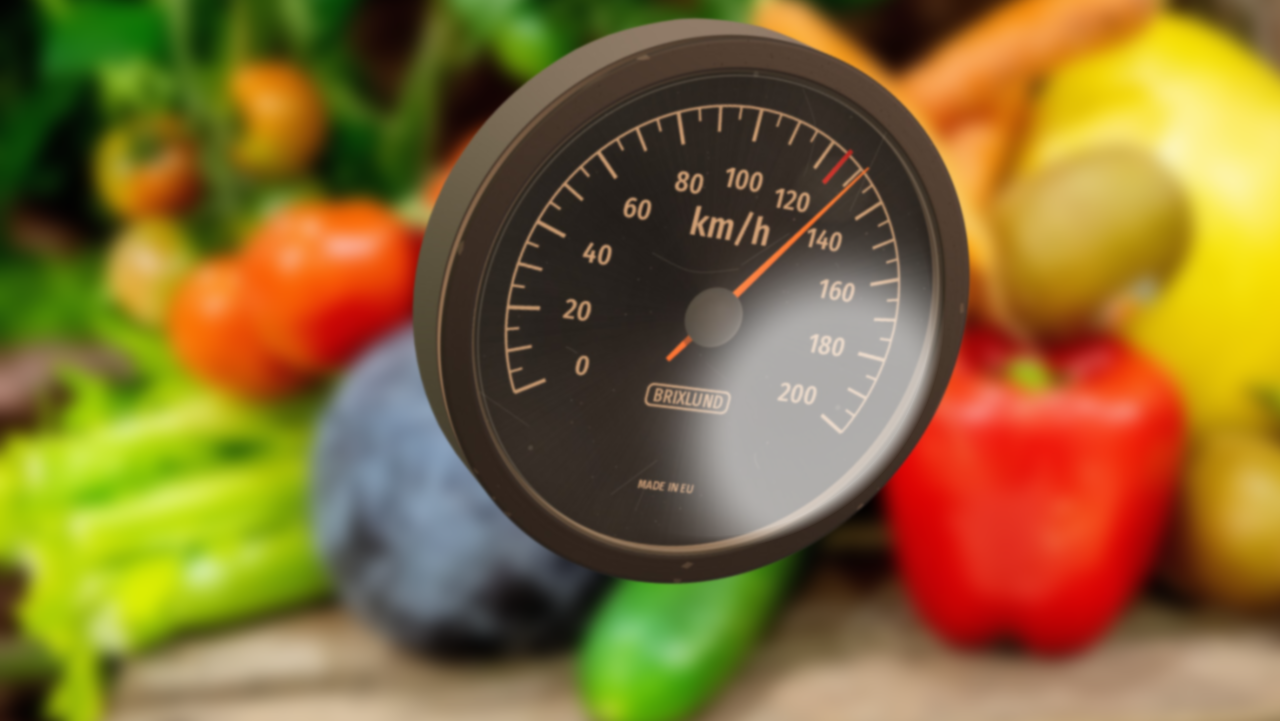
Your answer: **130** km/h
